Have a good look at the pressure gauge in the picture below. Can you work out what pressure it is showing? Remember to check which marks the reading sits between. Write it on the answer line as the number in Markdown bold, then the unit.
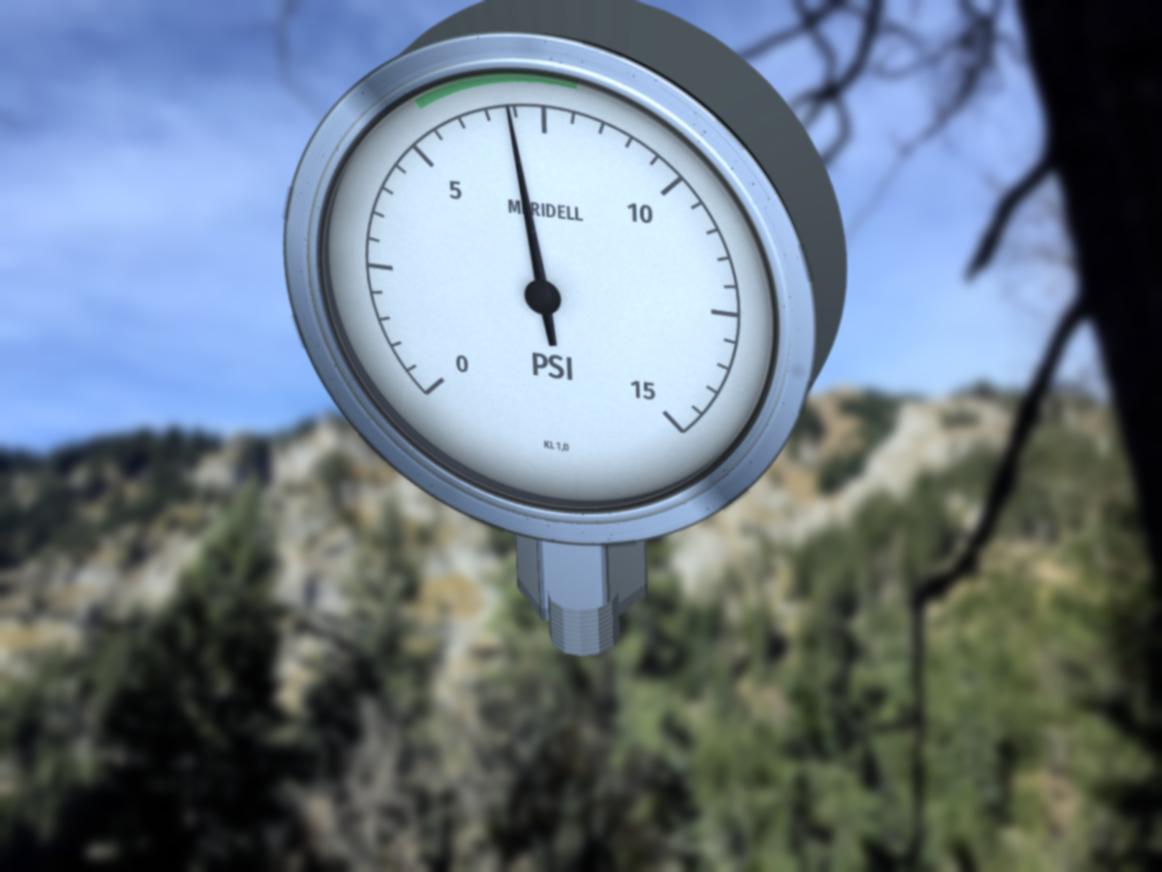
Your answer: **7** psi
